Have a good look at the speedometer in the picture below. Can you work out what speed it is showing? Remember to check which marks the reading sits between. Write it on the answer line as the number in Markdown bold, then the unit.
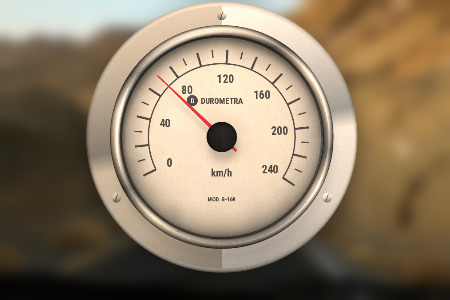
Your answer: **70** km/h
